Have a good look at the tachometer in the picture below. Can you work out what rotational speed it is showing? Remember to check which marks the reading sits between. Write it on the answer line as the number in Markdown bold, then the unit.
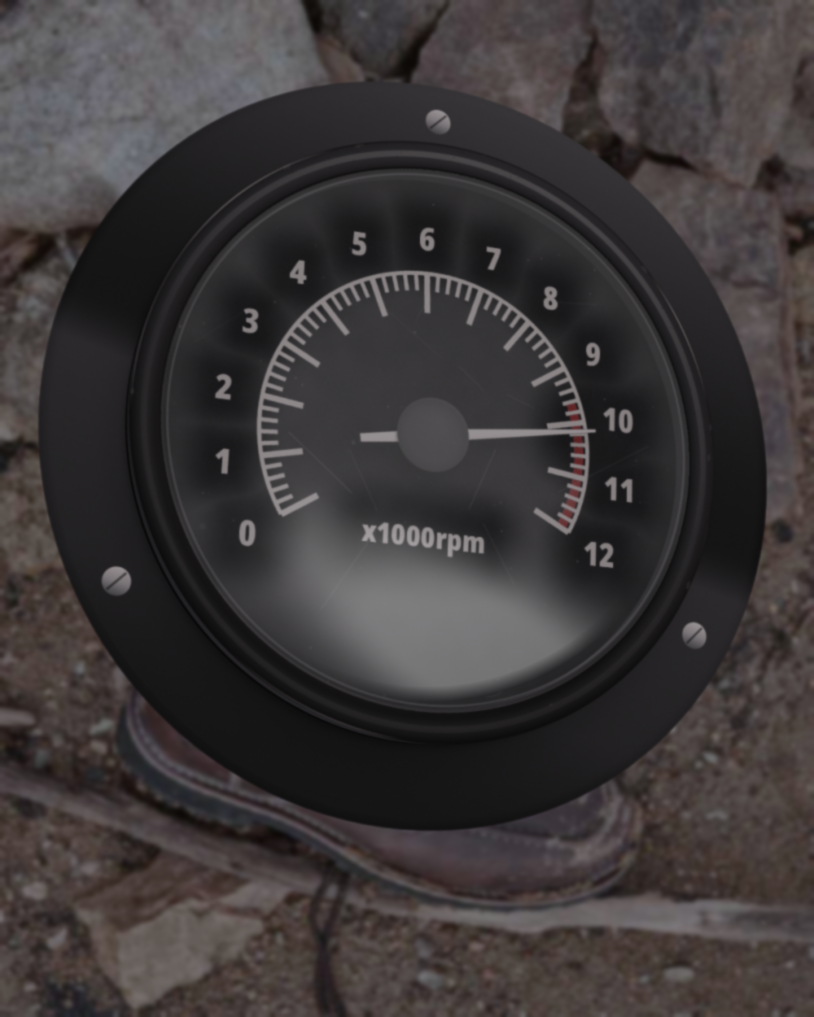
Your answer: **10200** rpm
